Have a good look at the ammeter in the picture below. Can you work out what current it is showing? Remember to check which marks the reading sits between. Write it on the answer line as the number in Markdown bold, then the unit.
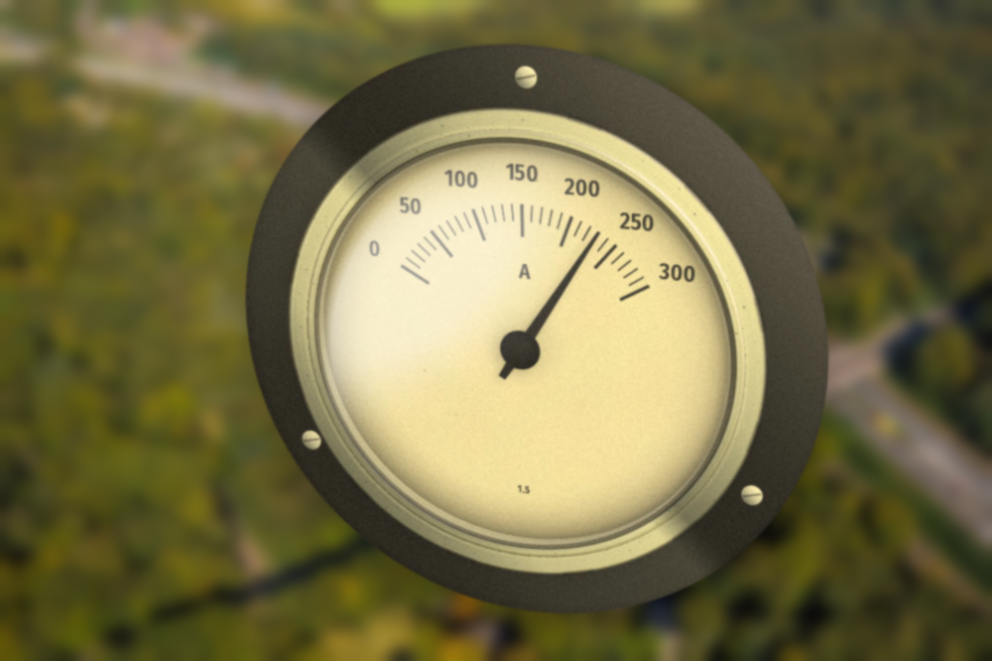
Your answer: **230** A
